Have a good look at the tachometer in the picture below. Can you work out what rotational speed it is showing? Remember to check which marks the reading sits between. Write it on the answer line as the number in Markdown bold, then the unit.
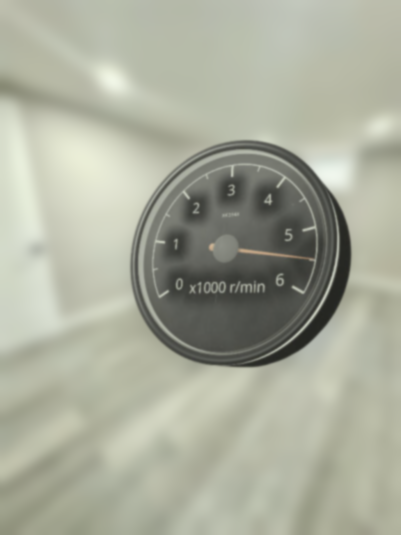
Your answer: **5500** rpm
